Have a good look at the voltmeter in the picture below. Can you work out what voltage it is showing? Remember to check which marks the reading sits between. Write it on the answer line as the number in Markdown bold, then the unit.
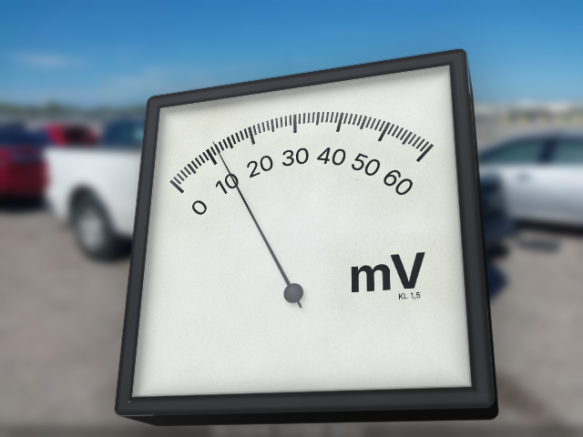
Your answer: **12** mV
